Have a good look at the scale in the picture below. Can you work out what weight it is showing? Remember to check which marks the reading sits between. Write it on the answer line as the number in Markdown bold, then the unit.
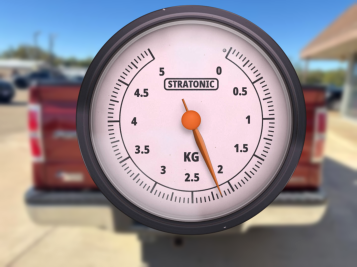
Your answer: **2.15** kg
